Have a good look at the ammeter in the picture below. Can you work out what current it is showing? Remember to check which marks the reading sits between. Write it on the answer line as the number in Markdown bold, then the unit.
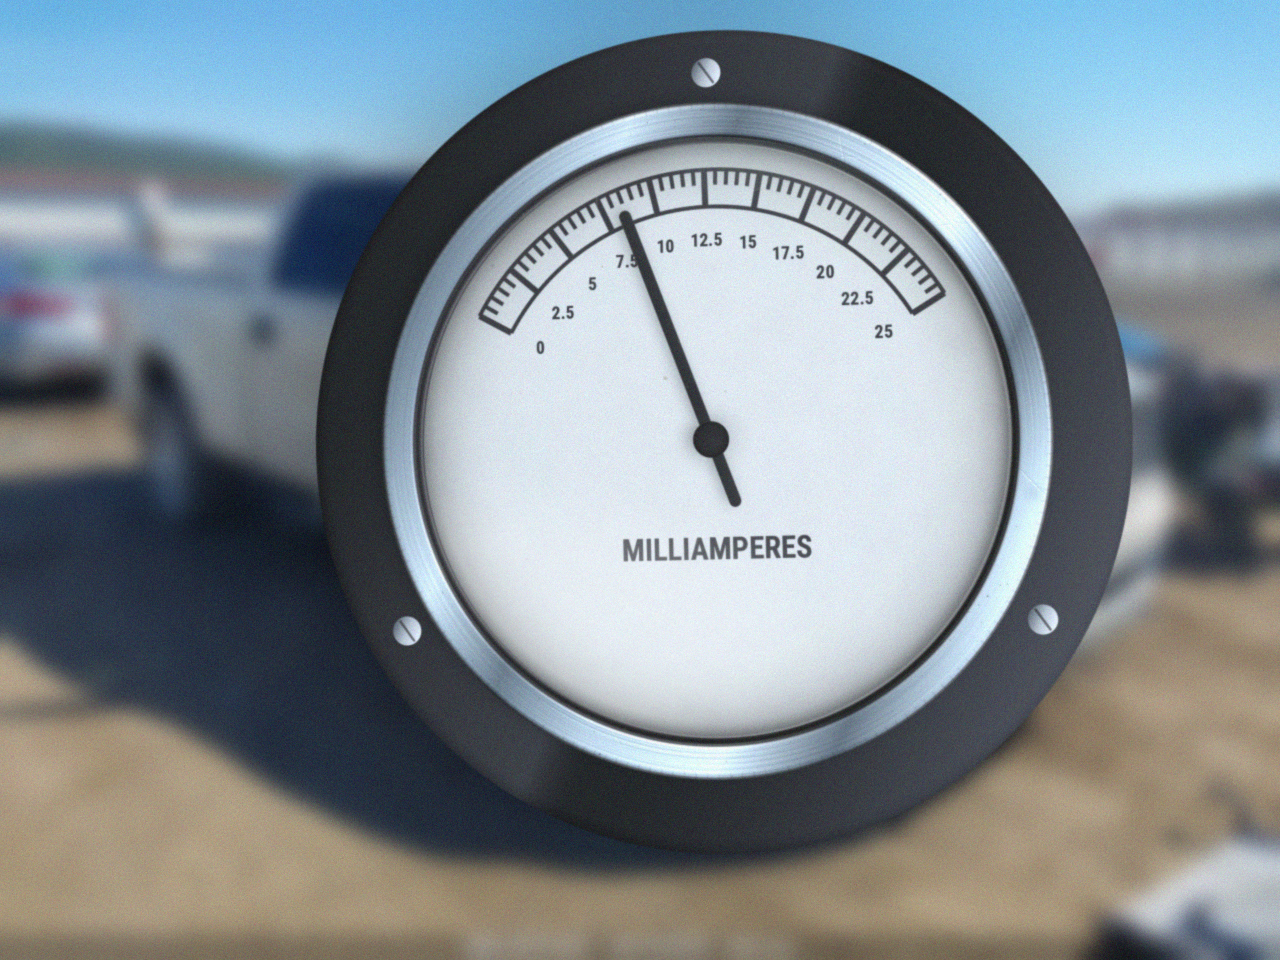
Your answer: **8.5** mA
